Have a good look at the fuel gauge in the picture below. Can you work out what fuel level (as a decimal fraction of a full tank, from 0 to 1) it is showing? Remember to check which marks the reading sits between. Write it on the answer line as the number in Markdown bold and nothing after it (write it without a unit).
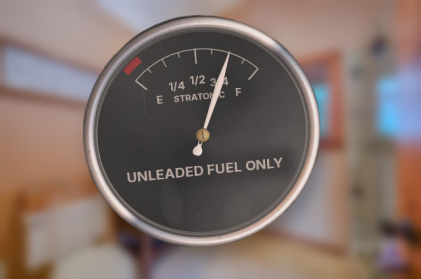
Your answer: **0.75**
